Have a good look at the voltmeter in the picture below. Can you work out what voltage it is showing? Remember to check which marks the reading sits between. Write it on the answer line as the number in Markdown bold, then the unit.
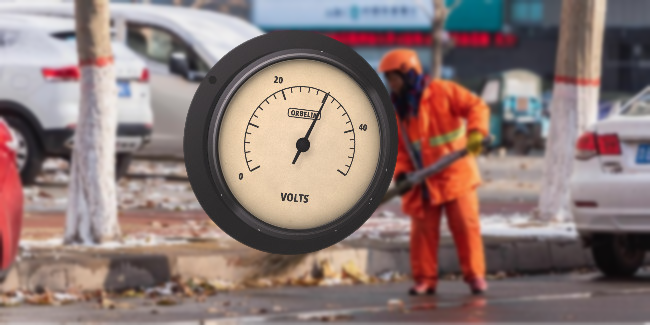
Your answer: **30** V
